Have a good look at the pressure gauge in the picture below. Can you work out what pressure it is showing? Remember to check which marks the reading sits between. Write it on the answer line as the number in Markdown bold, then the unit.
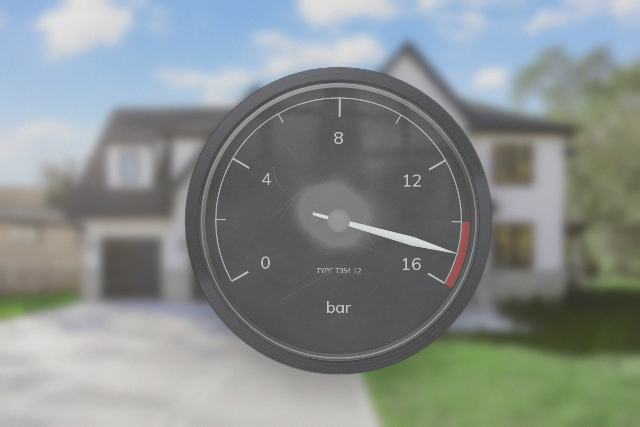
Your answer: **15** bar
